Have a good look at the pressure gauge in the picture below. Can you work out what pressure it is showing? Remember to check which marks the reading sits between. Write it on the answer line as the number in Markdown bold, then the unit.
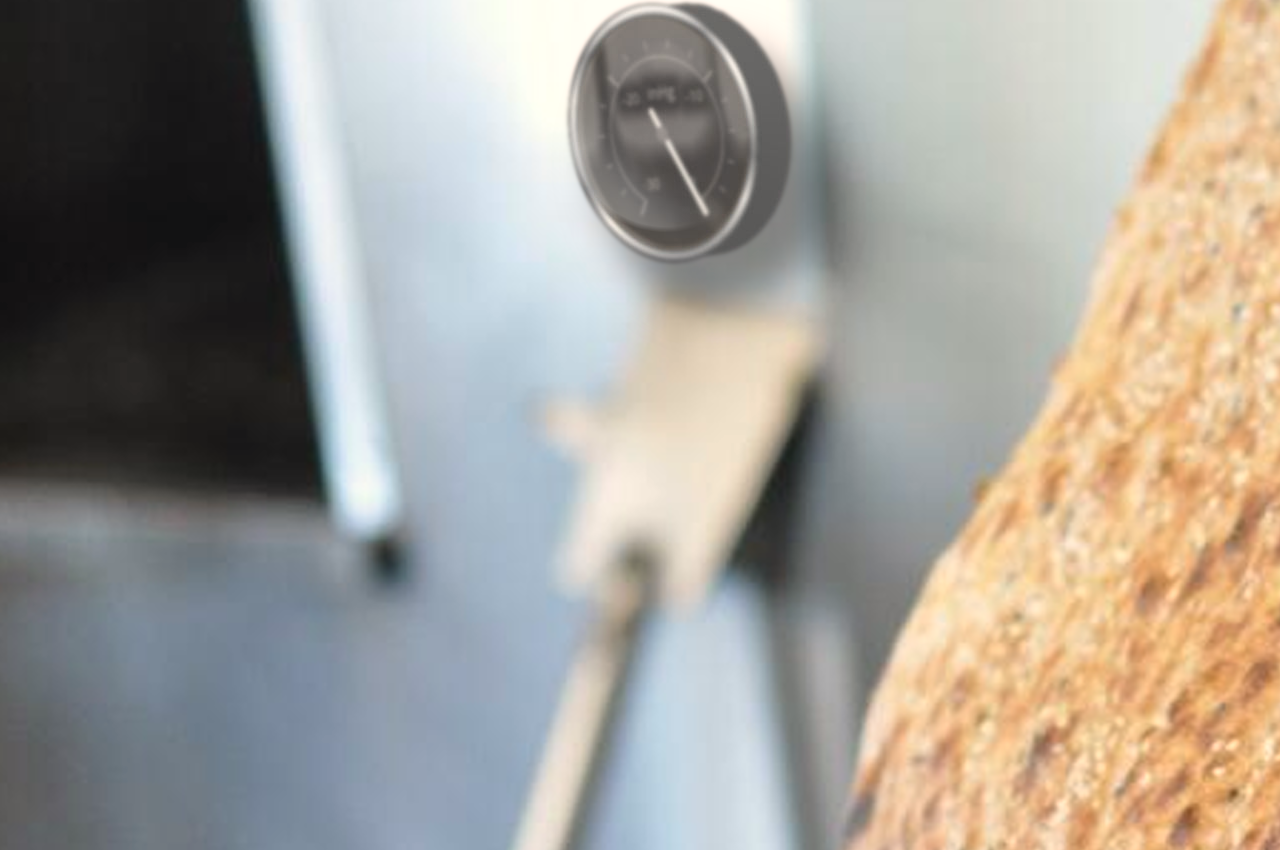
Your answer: **0** inHg
